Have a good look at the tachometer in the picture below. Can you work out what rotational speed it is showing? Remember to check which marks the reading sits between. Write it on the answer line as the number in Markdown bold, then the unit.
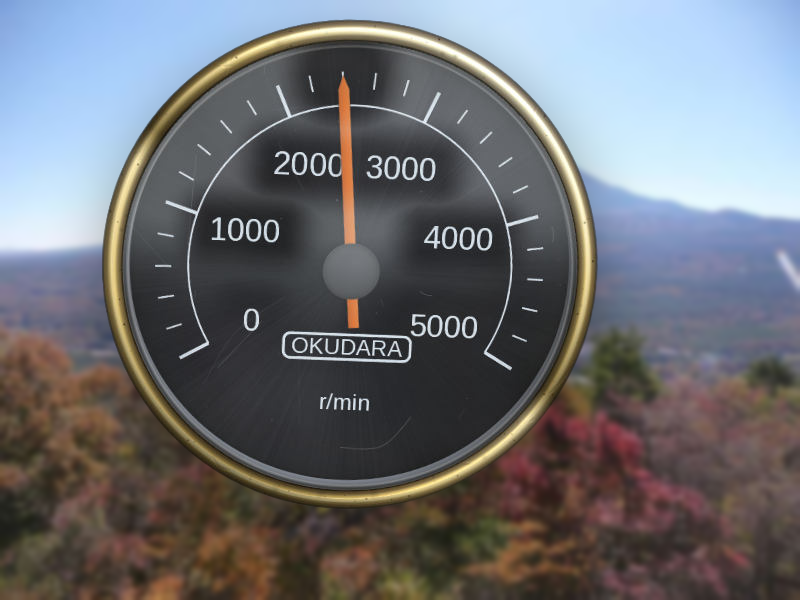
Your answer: **2400** rpm
